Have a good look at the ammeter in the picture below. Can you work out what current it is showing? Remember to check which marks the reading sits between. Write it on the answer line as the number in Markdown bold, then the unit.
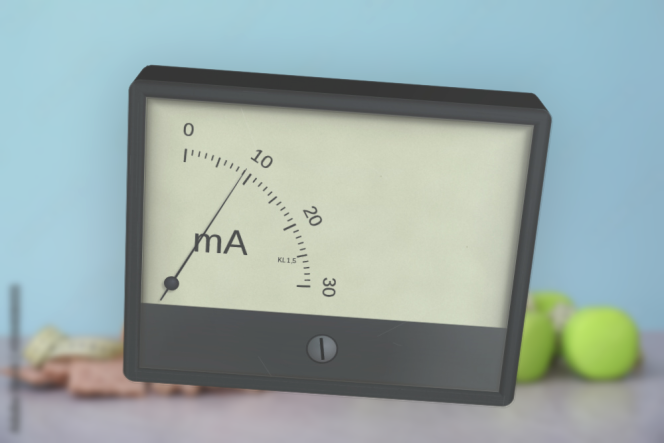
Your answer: **9** mA
